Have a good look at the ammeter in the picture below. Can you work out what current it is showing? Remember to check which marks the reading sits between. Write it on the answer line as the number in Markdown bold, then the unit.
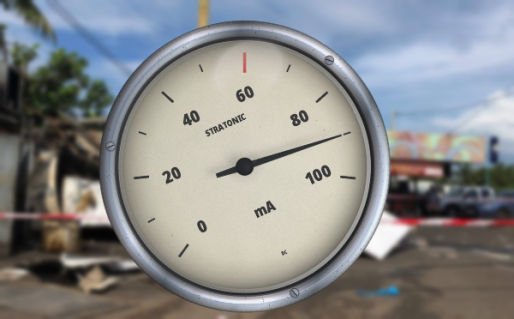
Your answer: **90** mA
